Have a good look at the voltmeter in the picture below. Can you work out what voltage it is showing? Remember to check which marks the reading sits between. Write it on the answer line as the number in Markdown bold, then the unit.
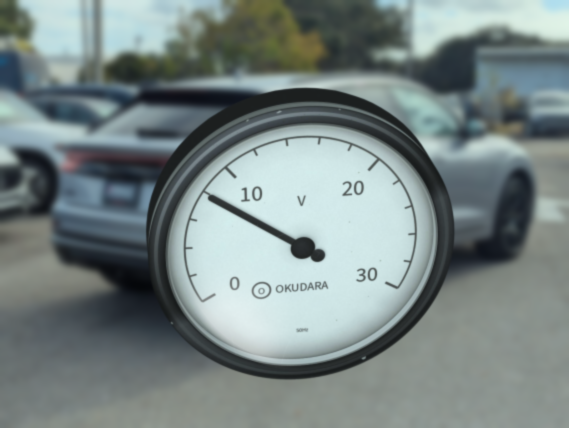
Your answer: **8** V
